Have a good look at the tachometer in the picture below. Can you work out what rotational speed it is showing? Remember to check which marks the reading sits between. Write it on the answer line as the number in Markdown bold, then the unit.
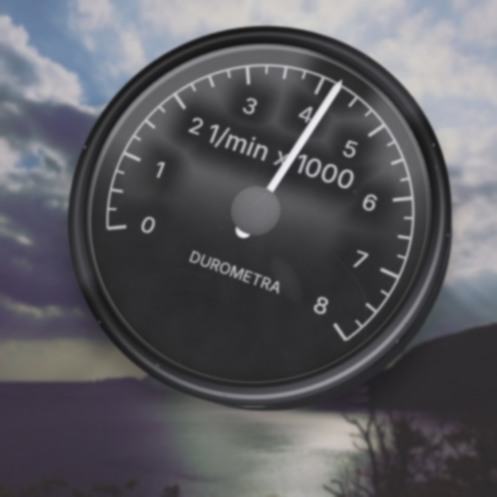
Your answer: **4250** rpm
